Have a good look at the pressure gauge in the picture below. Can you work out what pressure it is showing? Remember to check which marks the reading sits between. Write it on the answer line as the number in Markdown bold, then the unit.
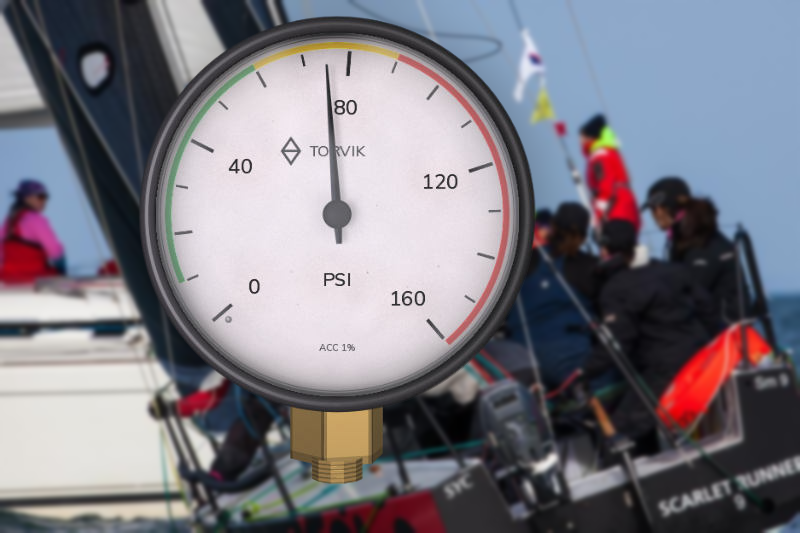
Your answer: **75** psi
